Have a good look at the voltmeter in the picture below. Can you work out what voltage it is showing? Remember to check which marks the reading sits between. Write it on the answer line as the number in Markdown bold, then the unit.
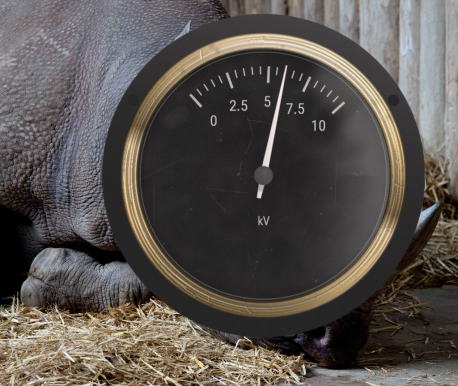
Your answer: **6** kV
